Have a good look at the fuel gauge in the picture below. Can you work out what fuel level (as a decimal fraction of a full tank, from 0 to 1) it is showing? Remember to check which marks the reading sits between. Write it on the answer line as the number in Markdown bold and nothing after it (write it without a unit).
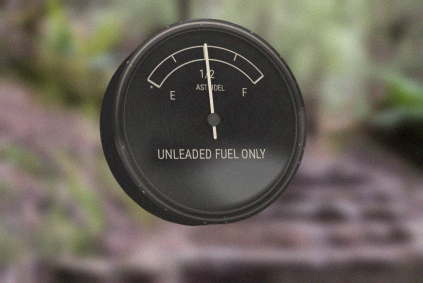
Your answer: **0.5**
